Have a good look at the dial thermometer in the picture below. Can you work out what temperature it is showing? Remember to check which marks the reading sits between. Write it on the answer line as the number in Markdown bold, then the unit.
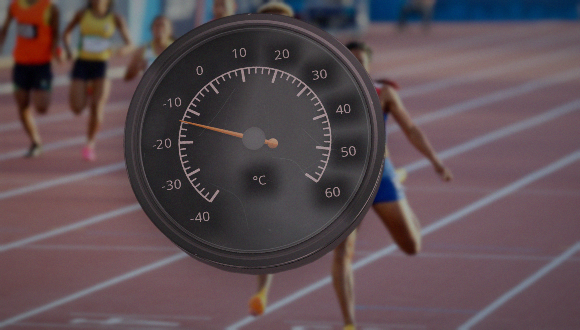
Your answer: **-14** °C
